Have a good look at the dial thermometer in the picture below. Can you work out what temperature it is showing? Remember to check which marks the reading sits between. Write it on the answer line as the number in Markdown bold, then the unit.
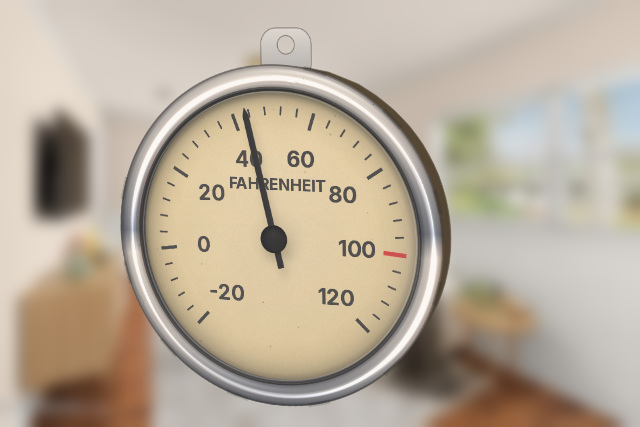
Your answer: **44** °F
